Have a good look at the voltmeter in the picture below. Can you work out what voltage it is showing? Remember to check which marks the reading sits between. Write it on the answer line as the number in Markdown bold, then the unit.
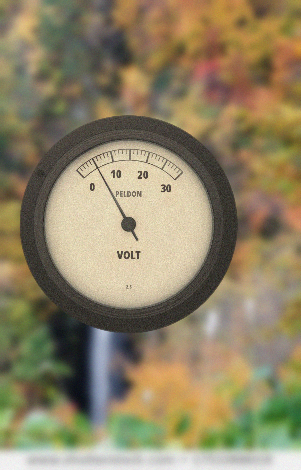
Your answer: **5** V
